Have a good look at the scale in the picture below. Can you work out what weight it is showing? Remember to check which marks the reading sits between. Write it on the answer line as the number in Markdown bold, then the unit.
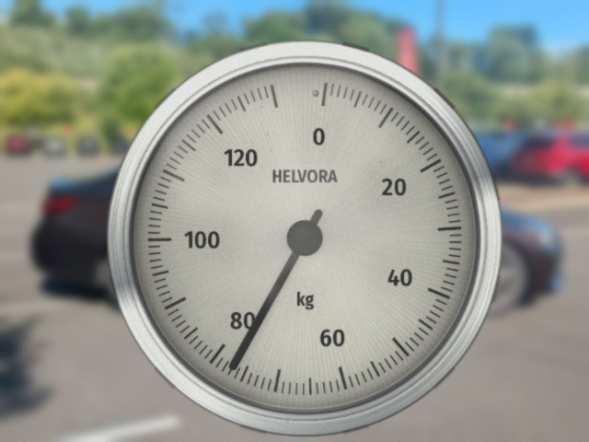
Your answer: **77** kg
